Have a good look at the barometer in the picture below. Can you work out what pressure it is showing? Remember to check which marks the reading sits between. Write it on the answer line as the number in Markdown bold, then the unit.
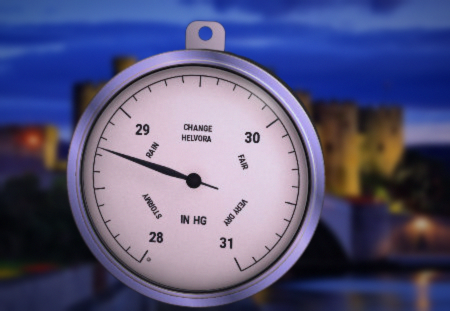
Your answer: **28.75** inHg
